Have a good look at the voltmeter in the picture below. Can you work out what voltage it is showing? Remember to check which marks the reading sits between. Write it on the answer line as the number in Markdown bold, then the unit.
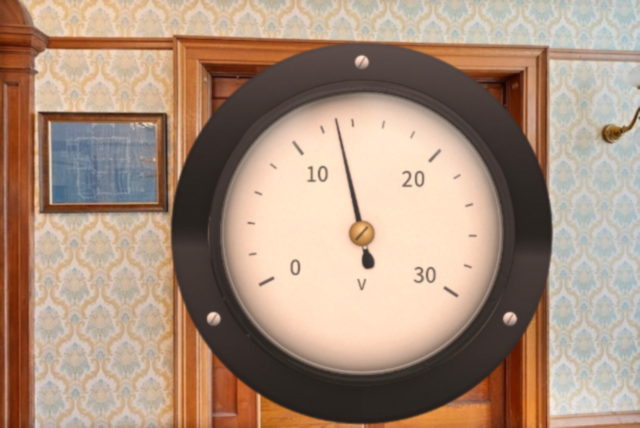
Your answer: **13** V
